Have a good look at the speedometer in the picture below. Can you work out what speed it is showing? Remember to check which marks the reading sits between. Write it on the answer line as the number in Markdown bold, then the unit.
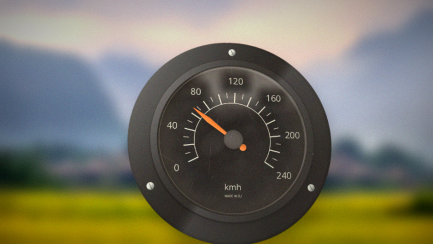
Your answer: **65** km/h
